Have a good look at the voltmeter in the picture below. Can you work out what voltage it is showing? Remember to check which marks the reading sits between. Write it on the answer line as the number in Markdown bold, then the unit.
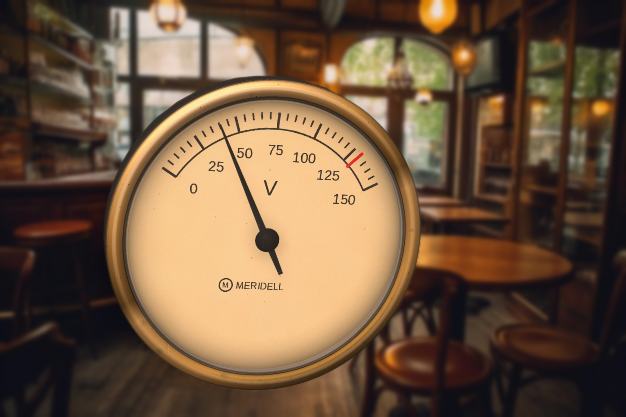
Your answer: **40** V
